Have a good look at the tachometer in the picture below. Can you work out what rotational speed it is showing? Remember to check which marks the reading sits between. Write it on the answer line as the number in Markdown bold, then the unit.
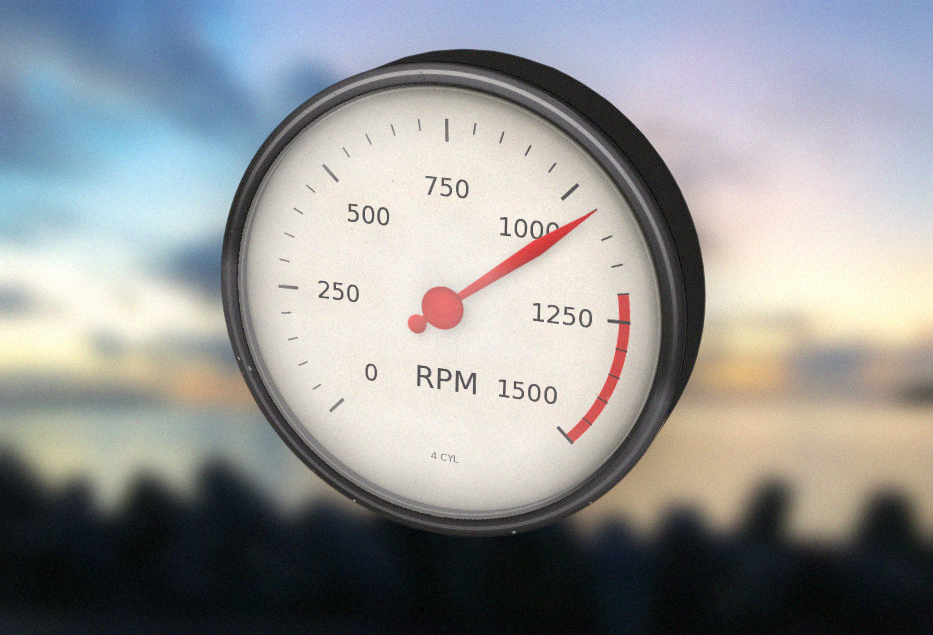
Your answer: **1050** rpm
